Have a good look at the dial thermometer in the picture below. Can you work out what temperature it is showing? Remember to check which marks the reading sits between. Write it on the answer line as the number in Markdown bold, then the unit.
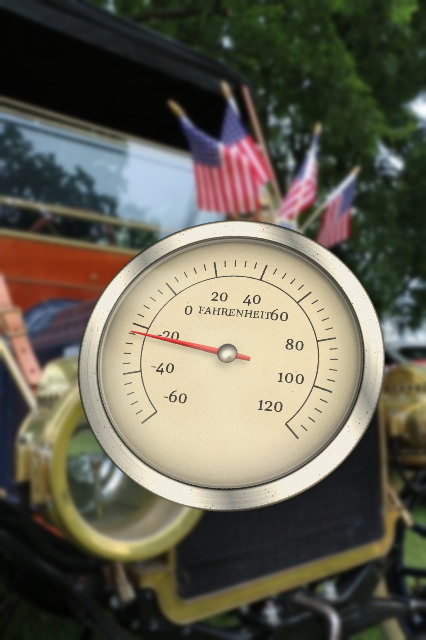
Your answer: **-24** °F
